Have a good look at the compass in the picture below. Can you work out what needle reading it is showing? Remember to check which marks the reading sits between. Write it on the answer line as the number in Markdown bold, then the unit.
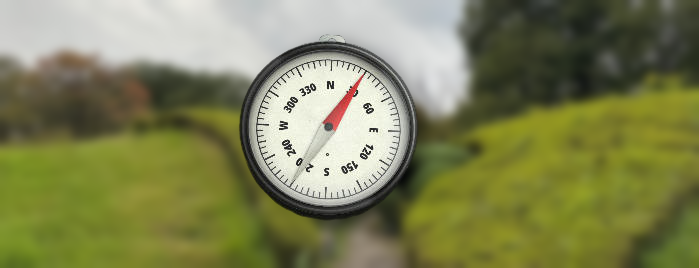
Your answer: **30** °
